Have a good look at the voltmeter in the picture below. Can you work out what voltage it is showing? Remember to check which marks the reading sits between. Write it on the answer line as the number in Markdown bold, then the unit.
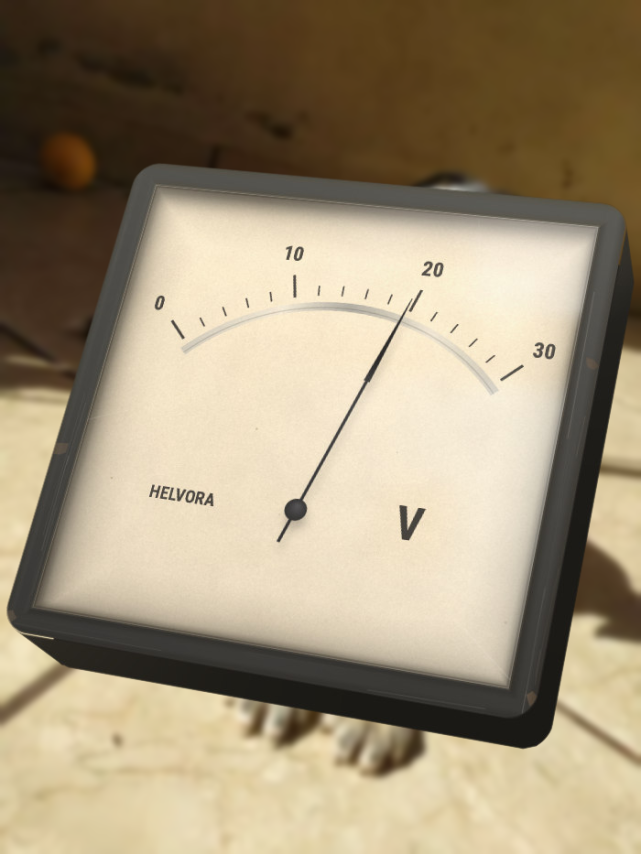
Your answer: **20** V
